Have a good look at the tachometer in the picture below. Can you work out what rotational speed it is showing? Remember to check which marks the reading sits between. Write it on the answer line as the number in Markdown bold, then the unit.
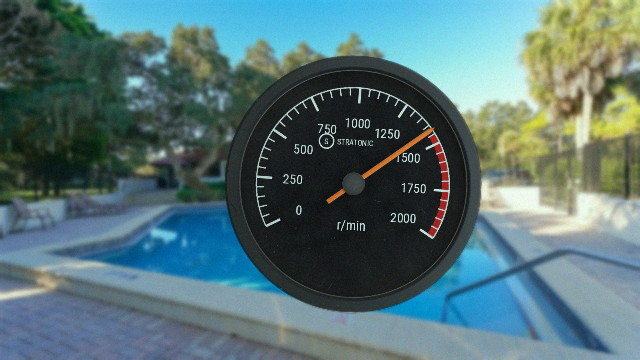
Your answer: **1425** rpm
